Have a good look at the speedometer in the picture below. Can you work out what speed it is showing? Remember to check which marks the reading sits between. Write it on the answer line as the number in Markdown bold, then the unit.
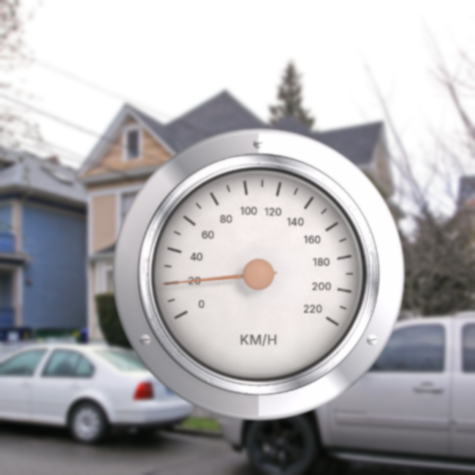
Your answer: **20** km/h
